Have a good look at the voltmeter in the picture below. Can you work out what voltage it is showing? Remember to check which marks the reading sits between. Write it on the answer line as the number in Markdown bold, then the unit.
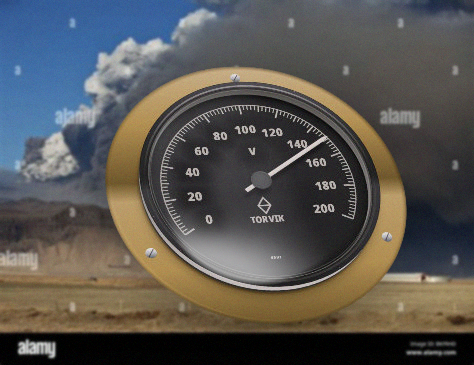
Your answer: **150** V
